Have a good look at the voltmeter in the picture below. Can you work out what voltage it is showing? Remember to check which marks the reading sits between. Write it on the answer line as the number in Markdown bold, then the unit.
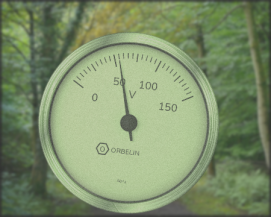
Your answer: **55** V
